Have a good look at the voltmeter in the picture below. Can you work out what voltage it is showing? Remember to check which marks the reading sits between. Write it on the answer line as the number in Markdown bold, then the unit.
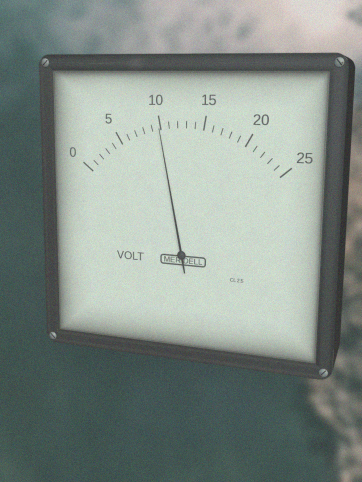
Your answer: **10** V
